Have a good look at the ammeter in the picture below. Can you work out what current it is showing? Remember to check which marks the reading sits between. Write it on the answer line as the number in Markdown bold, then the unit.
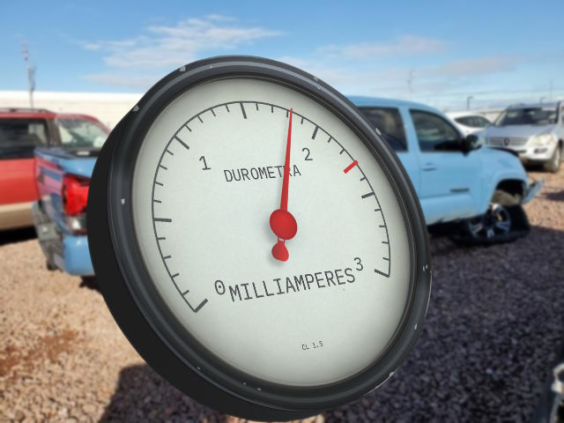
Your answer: **1.8** mA
